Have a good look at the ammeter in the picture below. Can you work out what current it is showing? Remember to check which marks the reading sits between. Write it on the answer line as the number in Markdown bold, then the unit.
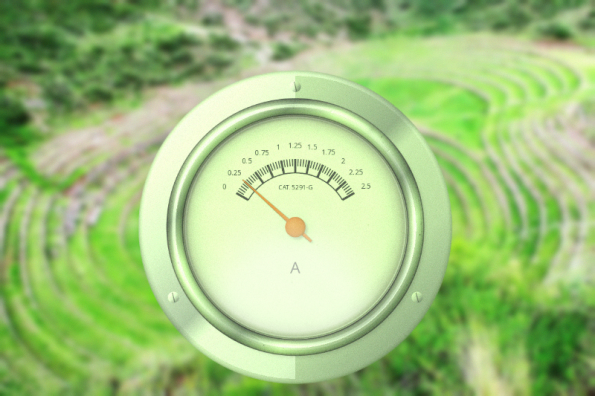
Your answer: **0.25** A
